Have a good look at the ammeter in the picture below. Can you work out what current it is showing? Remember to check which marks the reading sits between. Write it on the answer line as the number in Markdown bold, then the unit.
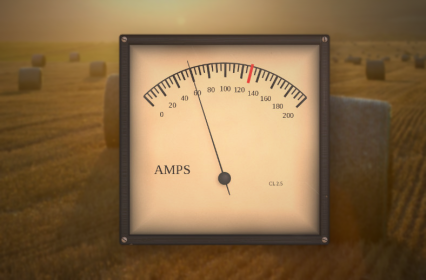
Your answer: **60** A
